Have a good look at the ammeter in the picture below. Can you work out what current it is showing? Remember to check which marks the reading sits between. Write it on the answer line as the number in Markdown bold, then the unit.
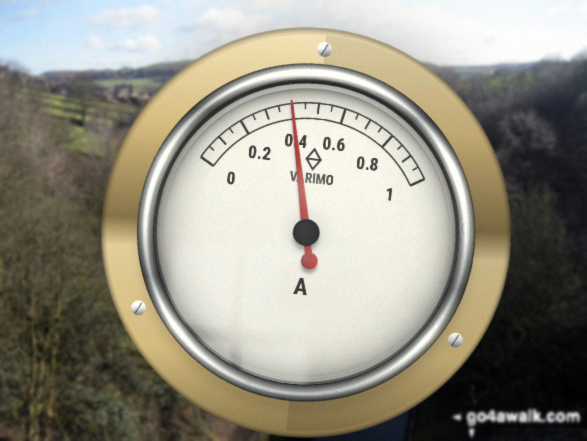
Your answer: **0.4** A
